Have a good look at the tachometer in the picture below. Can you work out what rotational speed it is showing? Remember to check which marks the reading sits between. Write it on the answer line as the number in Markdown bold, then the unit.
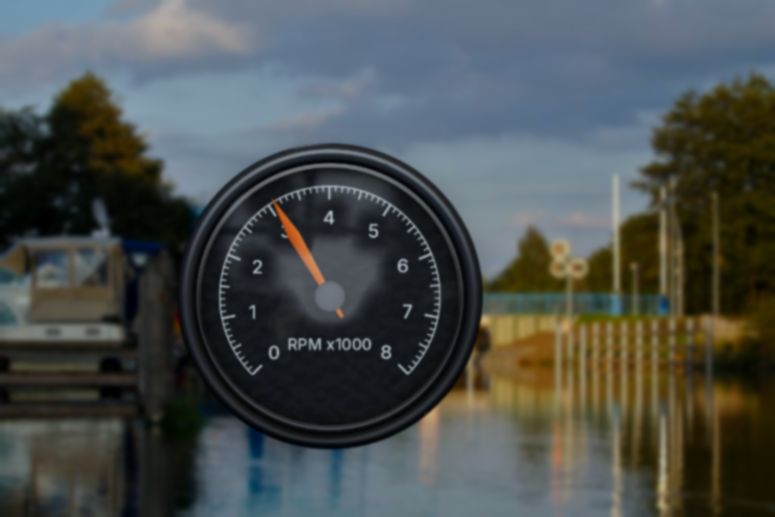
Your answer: **3100** rpm
